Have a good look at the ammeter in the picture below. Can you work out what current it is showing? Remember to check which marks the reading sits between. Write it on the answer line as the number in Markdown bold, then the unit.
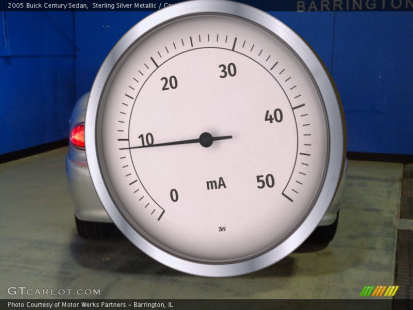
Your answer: **9** mA
